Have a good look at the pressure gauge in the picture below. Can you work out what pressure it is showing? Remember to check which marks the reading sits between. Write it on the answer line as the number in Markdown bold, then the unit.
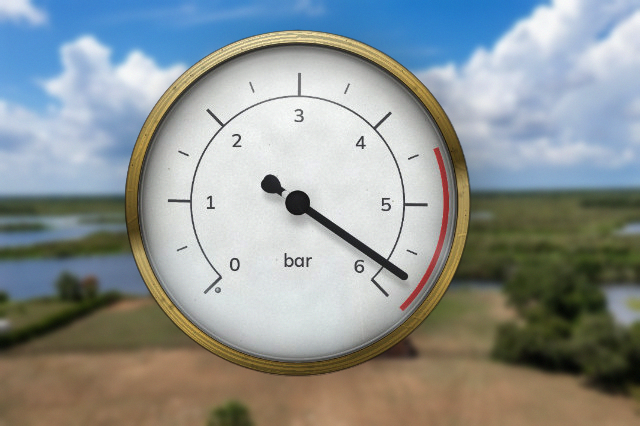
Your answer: **5.75** bar
